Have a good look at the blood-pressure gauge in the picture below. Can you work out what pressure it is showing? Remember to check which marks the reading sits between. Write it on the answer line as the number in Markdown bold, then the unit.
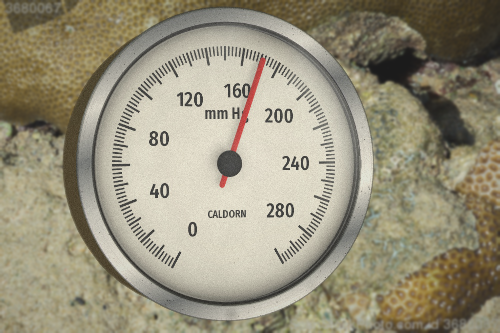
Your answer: **170** mmHg
